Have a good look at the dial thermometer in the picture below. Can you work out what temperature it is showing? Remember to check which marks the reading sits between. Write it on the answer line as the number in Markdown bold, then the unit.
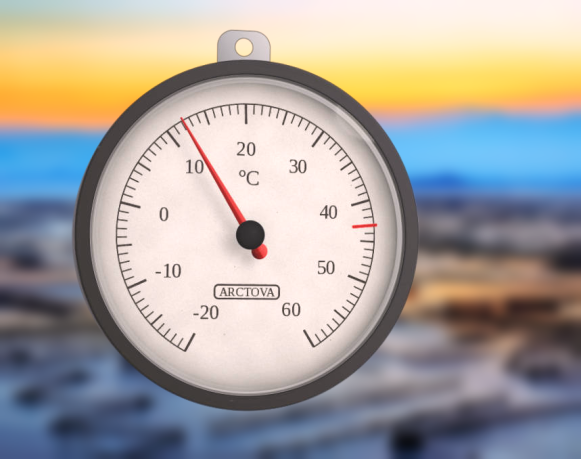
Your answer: **12** °C
